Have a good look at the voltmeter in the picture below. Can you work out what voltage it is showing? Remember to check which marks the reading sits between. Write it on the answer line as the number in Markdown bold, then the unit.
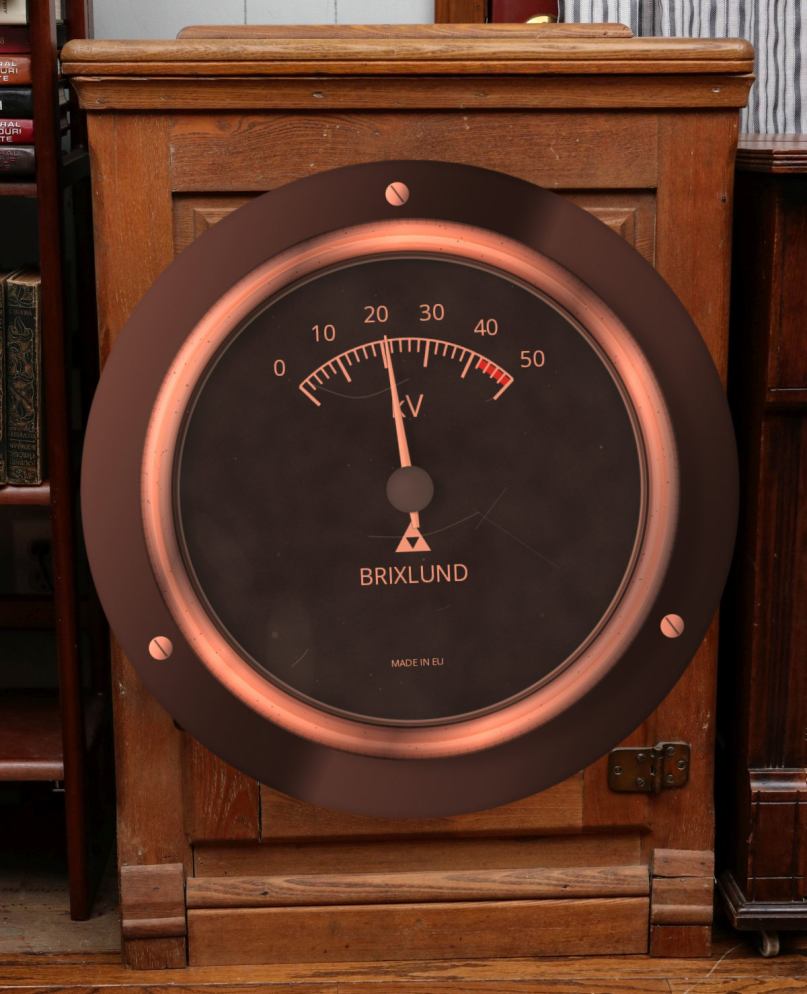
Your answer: **21** kV
